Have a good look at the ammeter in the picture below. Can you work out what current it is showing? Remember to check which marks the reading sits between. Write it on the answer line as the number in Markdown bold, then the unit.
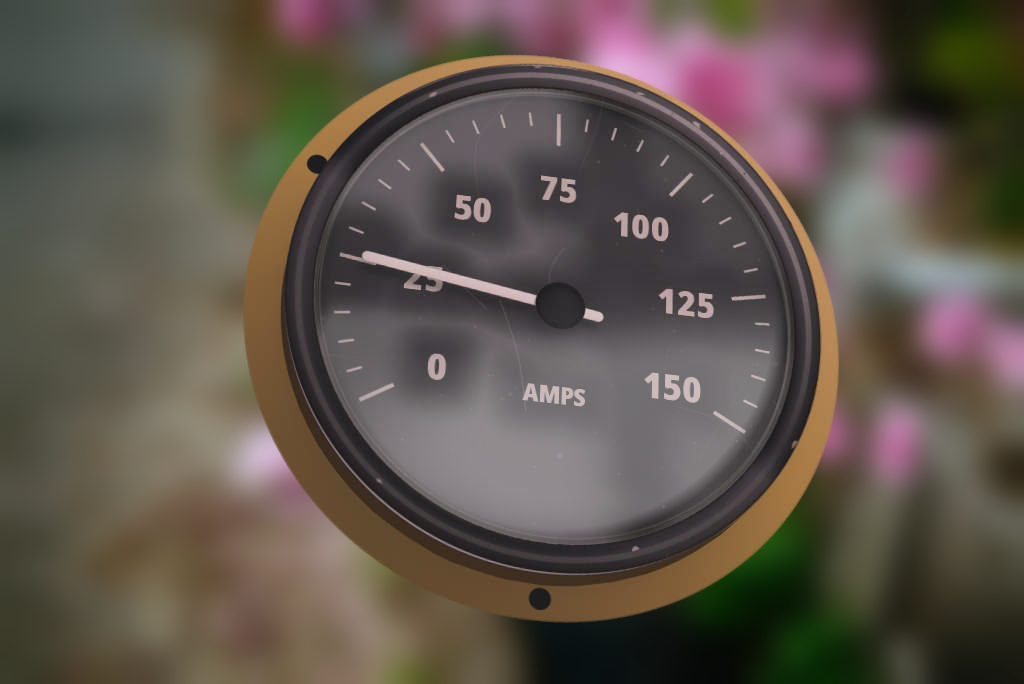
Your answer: **25** A
